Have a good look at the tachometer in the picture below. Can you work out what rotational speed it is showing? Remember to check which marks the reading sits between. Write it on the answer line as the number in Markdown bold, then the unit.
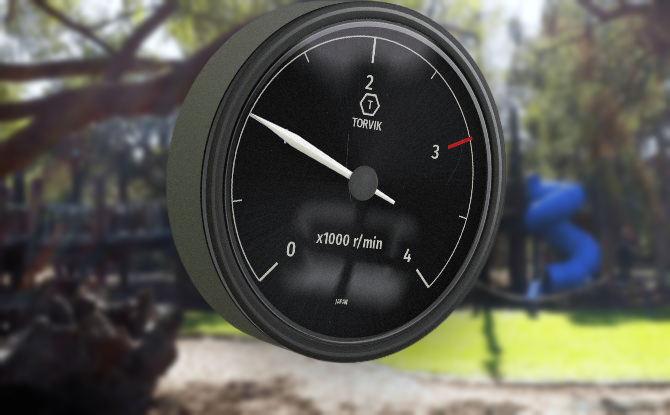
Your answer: **1000** rpm
